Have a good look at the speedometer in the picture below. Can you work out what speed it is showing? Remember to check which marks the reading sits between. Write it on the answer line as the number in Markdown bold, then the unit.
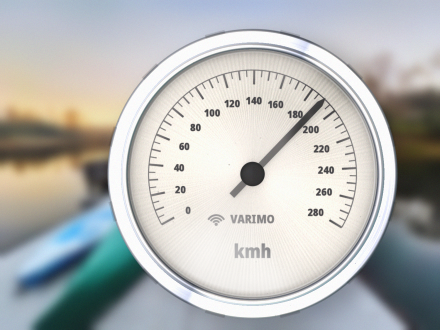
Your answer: **190** km/h
